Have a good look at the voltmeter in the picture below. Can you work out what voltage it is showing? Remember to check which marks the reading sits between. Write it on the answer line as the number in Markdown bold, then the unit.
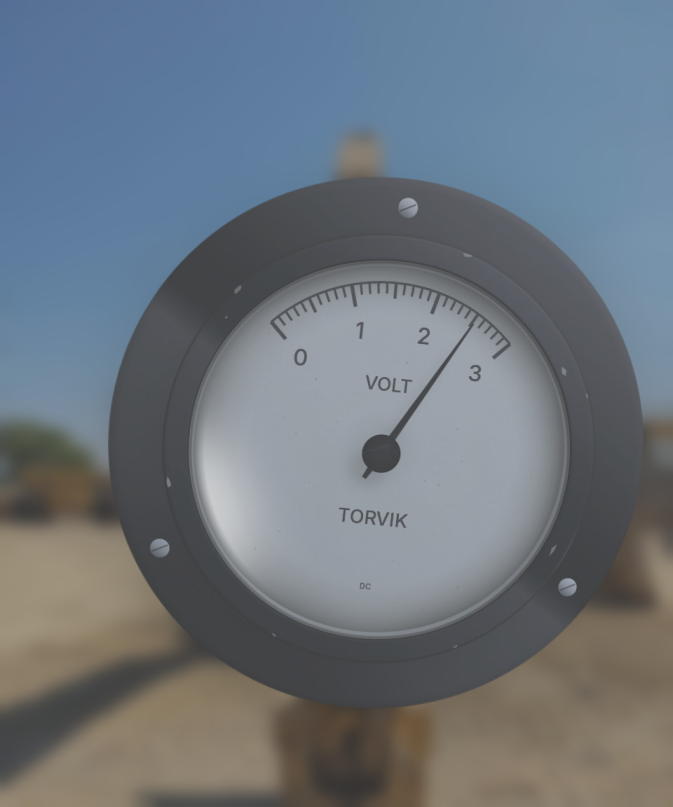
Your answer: **2.5** V
